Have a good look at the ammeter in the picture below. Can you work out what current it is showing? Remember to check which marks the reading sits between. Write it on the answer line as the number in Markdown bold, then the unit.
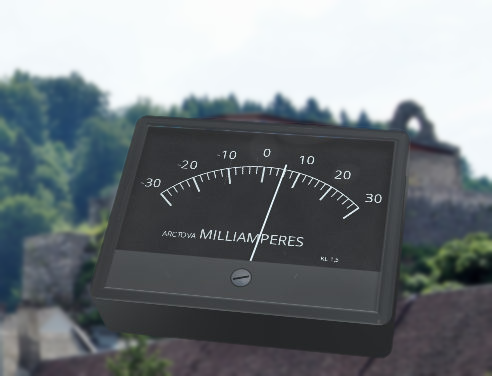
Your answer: **6** mA
